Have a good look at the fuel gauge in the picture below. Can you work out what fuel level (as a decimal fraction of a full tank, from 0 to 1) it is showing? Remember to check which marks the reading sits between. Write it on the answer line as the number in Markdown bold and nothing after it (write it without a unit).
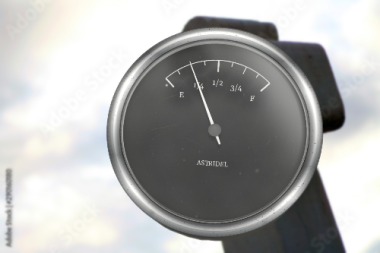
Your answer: **0.25**
